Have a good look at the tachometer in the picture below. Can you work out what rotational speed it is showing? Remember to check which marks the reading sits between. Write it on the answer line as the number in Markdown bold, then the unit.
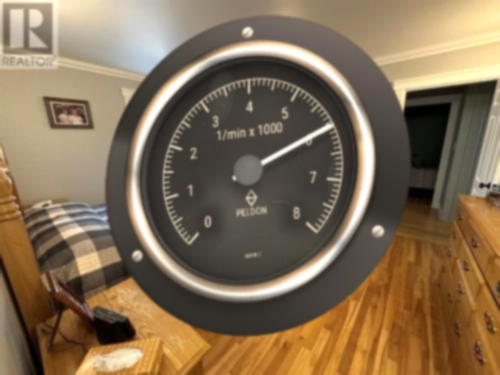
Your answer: **6000** rpm
